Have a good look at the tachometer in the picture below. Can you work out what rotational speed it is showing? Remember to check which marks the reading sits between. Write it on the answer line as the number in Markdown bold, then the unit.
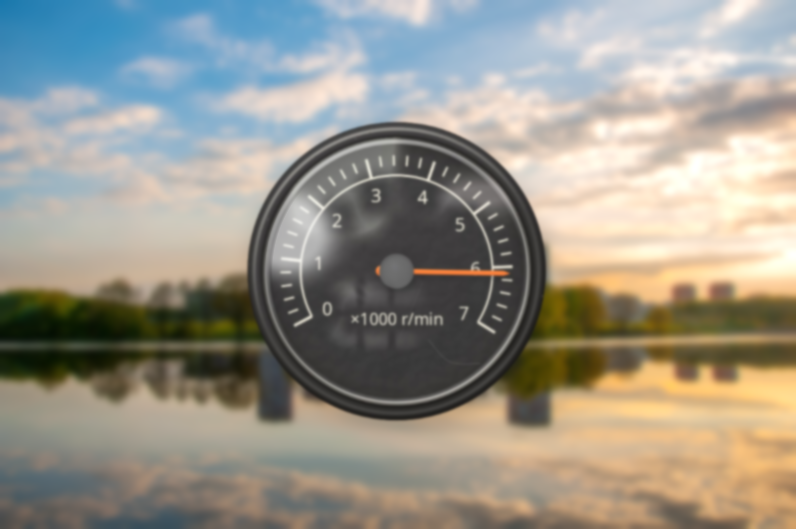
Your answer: **6100** rpm
